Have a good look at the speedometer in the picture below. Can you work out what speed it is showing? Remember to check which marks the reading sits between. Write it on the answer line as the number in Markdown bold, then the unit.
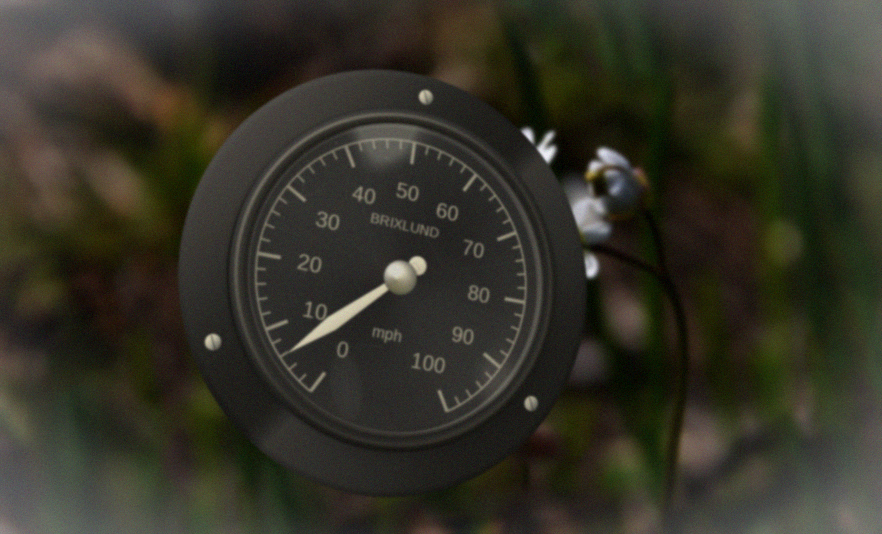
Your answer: **6** mph
